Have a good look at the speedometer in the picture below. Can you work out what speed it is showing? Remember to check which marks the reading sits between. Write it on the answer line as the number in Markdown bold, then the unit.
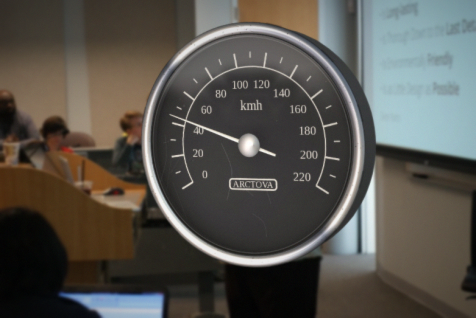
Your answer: **45** km/h
